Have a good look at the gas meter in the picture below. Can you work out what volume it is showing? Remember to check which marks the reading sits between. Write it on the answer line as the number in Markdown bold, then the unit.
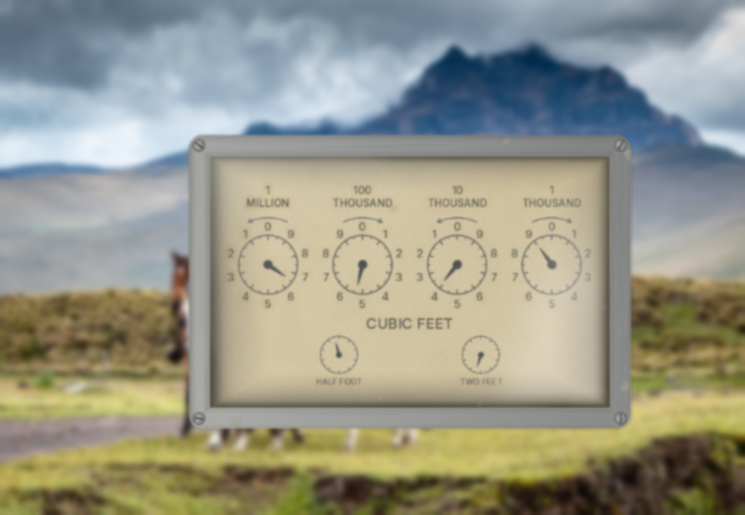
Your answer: **653900** ft³
